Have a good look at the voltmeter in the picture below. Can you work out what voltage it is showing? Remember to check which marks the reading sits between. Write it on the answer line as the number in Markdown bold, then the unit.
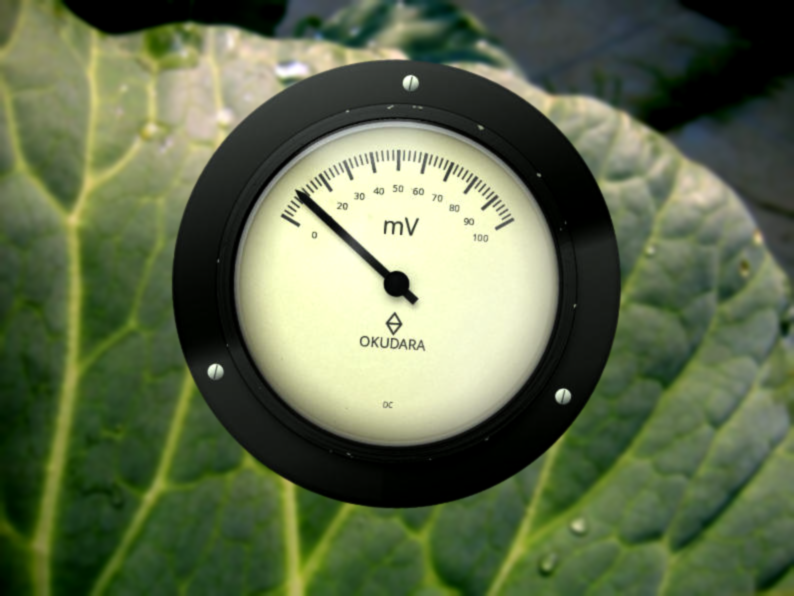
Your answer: **10** mV
